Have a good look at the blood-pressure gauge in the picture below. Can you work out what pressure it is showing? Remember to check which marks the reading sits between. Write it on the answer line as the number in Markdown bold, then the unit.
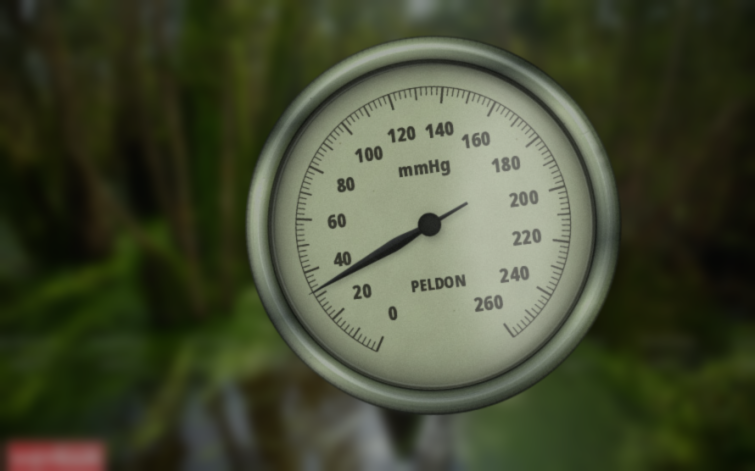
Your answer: **32** mmHg
